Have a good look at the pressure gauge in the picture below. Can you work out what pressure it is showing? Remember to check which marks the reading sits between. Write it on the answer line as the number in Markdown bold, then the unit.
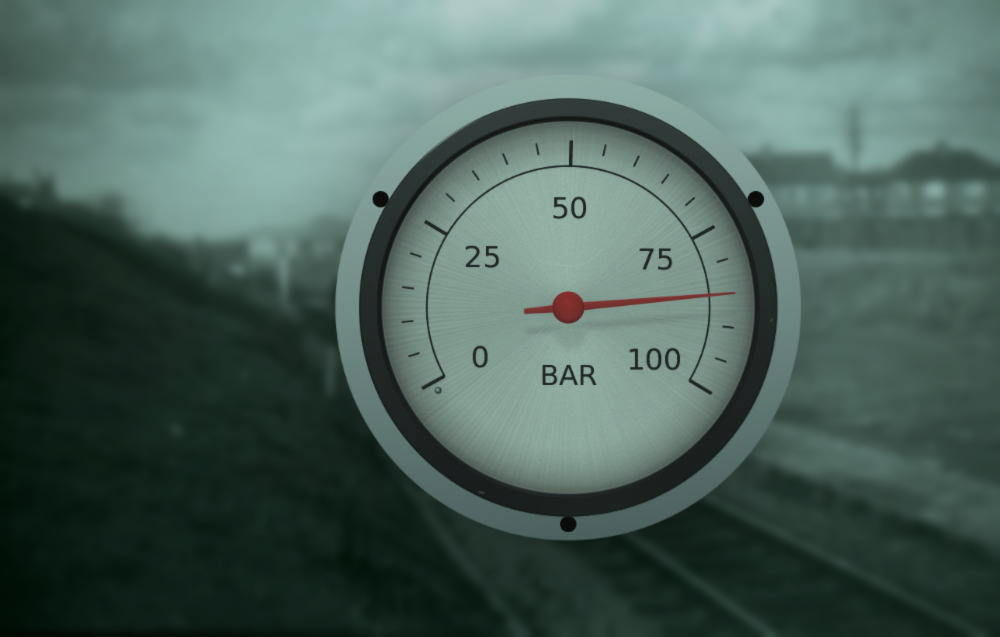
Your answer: **85** bar
